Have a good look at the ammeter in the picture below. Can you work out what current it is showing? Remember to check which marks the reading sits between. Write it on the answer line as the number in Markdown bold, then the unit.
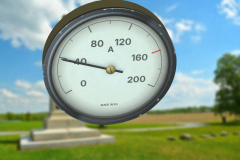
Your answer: **40** A
